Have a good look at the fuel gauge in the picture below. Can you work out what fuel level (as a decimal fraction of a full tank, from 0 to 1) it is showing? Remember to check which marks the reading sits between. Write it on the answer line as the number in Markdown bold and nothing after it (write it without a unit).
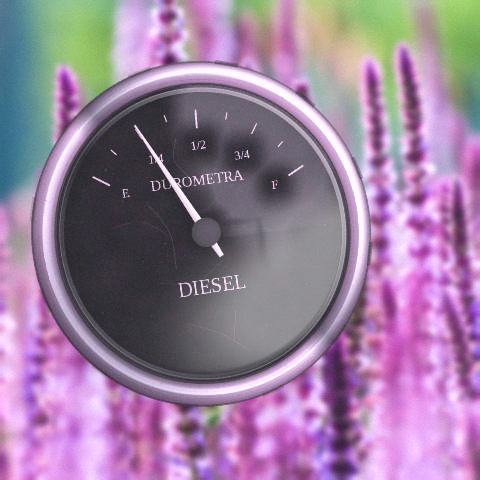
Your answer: **0.25**
